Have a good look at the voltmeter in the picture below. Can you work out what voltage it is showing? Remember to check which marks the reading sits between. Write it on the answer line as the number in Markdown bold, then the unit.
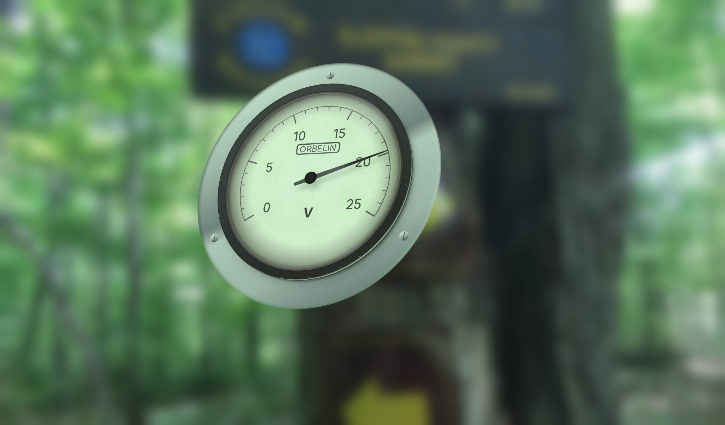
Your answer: **20** V
